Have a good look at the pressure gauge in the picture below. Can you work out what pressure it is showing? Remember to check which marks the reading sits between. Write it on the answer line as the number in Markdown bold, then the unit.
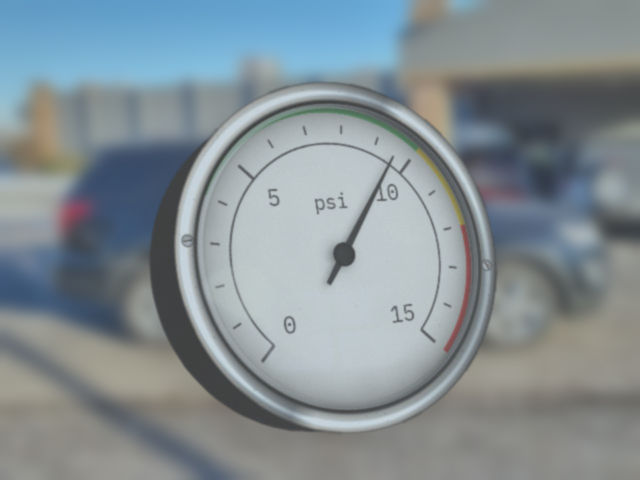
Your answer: **9.5** psi
